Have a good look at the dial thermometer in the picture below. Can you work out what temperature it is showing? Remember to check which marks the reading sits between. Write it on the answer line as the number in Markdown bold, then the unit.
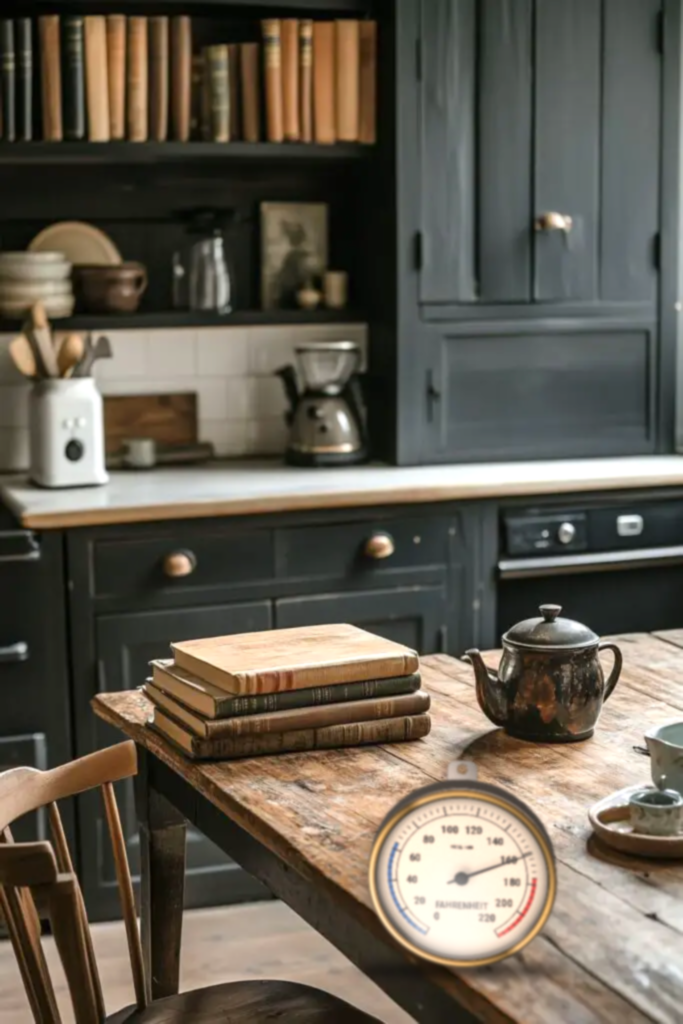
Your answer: **160** °F
